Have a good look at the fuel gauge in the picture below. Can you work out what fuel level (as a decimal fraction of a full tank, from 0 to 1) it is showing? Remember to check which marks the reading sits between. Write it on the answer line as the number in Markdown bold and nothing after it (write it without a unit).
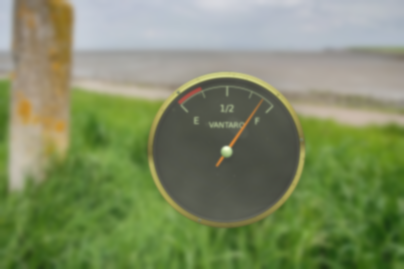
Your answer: **0.875**
